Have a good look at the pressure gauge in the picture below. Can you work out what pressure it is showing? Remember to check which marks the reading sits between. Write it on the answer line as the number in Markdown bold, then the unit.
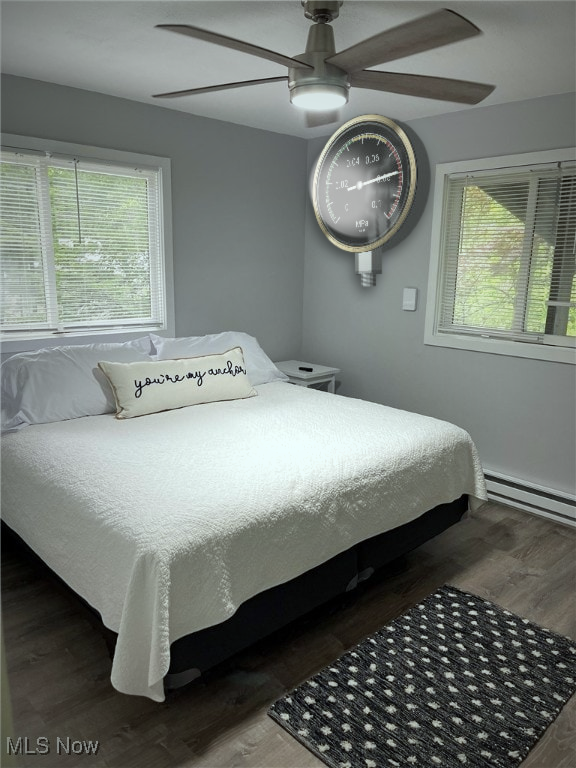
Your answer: **0.08** MPa
